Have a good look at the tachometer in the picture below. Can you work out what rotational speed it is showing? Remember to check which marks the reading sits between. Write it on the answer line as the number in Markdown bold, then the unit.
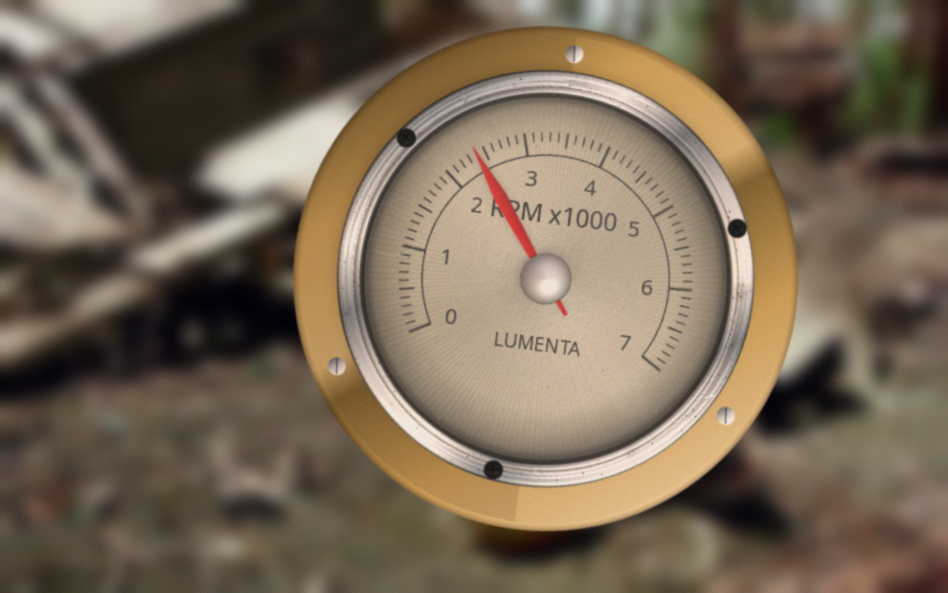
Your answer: **2400** rpm
